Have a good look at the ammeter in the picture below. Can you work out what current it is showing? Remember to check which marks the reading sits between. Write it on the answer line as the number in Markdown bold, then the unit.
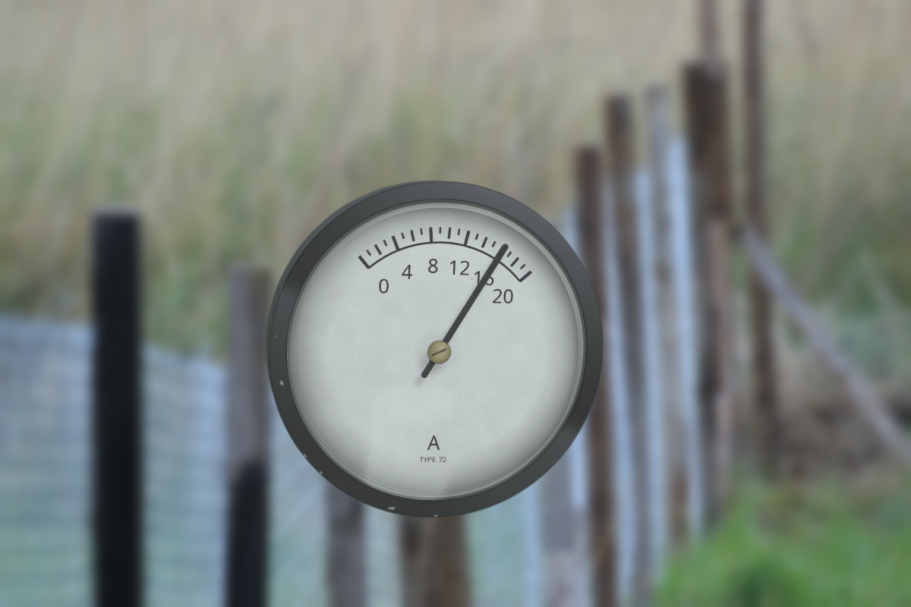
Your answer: **16** A
